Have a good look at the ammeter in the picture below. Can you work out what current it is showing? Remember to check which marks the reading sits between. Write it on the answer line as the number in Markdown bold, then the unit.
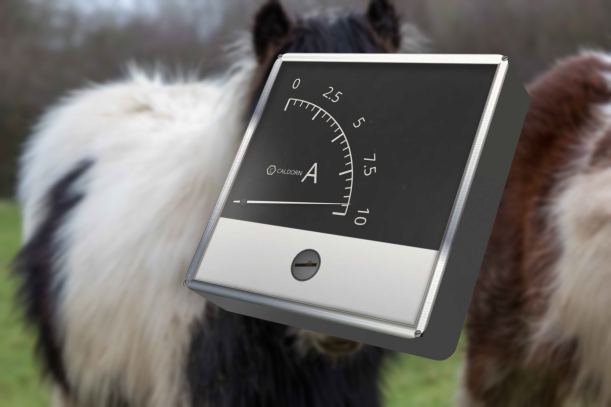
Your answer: **9.5** A
